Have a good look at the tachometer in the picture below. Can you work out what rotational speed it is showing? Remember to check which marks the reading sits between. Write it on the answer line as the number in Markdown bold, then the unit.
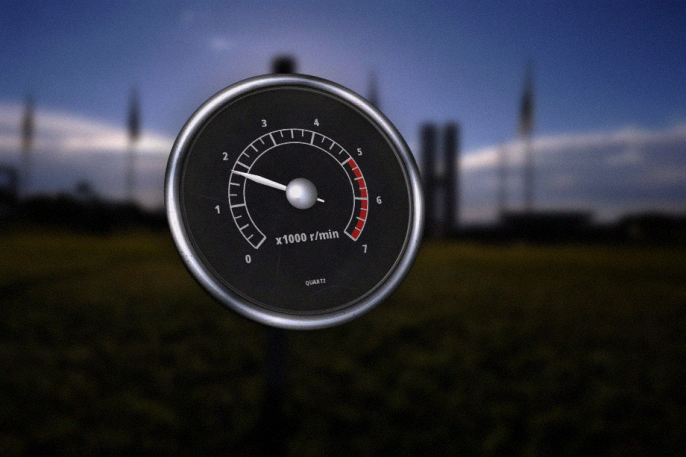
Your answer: **1750** rpm
